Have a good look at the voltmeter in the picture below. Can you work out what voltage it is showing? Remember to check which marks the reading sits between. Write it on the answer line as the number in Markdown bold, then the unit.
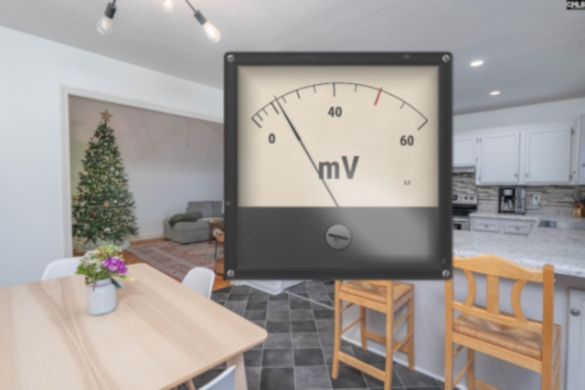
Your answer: **22.5** mV
